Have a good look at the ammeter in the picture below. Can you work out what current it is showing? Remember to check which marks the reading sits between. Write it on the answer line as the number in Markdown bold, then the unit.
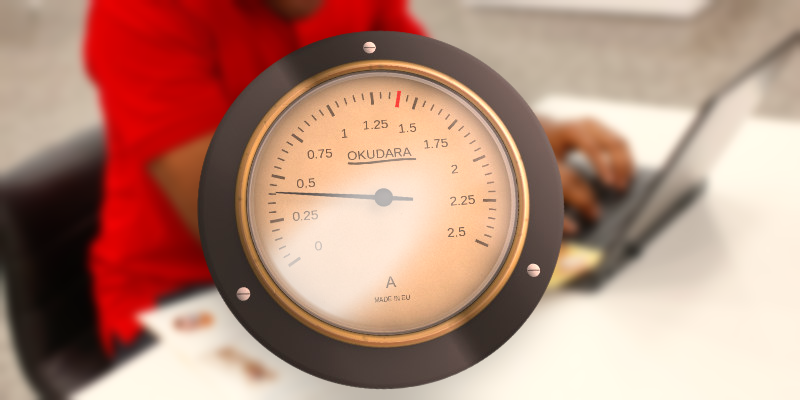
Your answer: **0.4** A
